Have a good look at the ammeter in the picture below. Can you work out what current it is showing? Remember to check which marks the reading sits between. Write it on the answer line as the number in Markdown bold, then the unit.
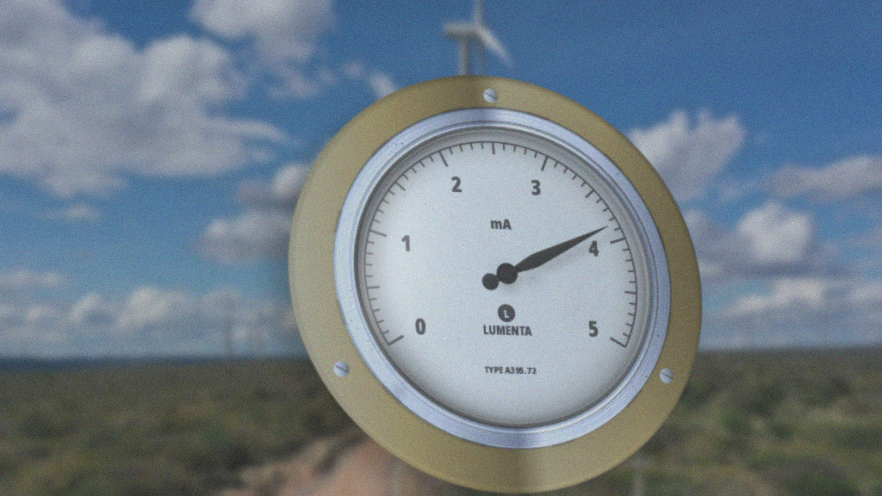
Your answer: **3.85** mA
